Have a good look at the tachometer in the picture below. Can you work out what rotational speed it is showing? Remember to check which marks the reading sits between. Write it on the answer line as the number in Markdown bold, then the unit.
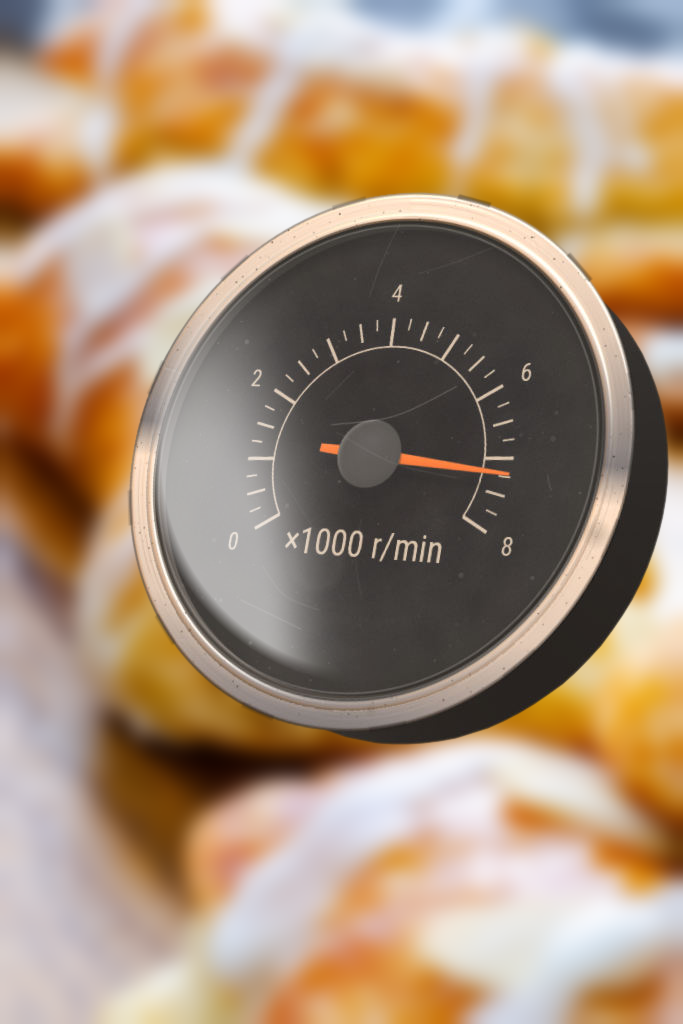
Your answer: **7250** rpm
